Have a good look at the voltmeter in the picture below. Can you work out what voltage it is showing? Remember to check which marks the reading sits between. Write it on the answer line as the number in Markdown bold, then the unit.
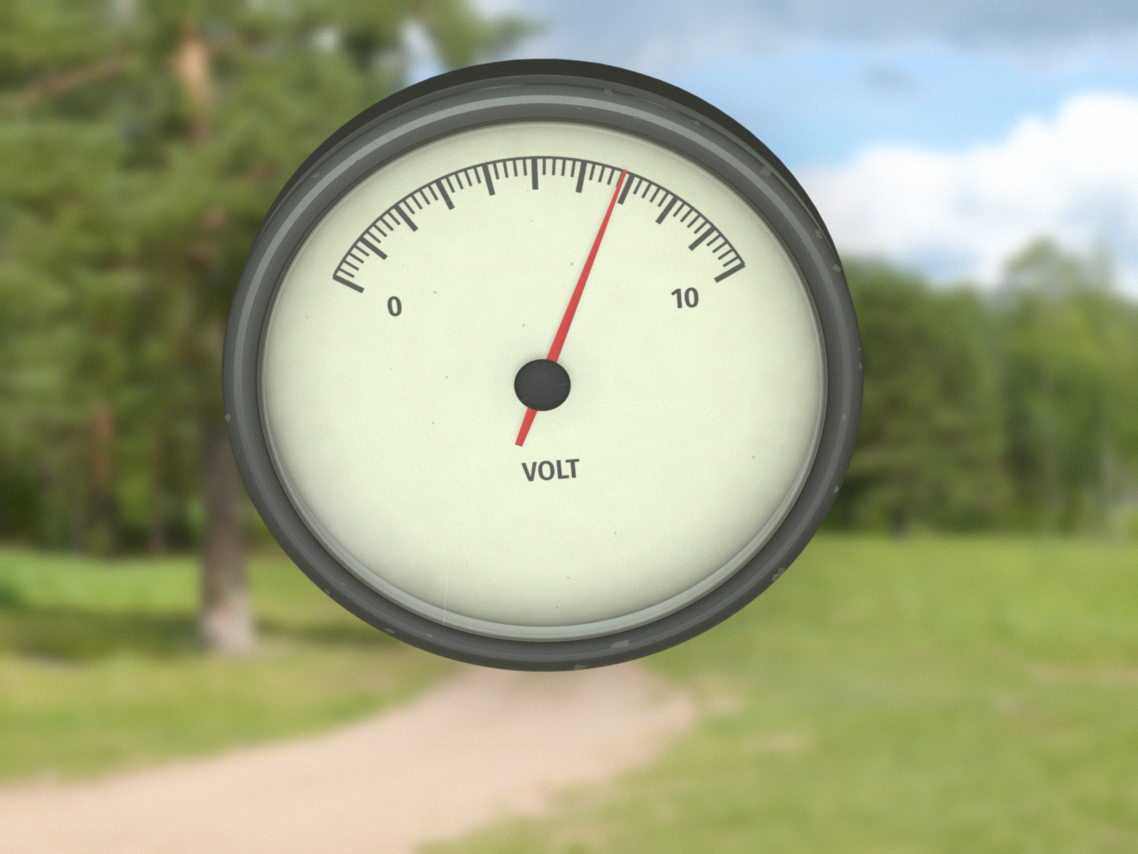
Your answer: **6.8** V
